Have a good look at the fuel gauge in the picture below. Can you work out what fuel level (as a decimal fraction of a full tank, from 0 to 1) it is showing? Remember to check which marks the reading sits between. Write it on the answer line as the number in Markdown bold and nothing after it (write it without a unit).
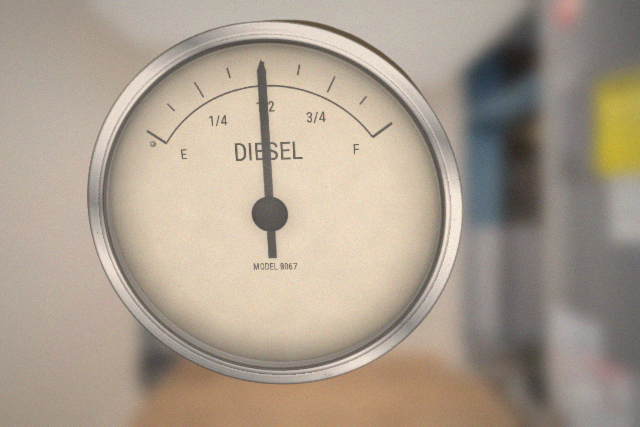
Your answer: **0.5**
